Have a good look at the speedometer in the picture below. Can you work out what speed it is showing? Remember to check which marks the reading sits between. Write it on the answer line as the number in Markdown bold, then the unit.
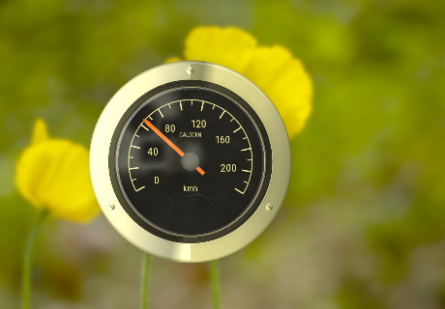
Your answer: **65** km/h
